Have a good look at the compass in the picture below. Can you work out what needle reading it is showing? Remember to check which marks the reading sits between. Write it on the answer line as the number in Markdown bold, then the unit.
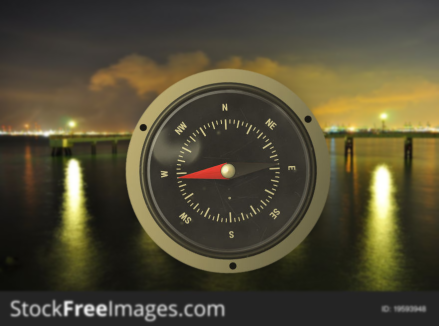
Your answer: **265** °
